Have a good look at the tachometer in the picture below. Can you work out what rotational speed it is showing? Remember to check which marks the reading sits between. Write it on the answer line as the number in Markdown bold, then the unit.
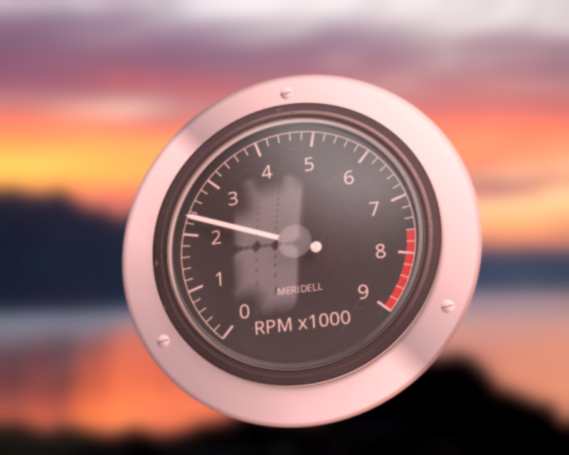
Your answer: **2300** rpm
